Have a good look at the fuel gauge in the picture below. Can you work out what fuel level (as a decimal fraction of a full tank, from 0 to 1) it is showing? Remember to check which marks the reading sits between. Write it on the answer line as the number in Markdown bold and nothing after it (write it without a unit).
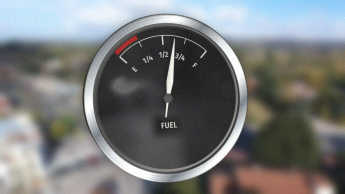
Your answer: **0.625**
